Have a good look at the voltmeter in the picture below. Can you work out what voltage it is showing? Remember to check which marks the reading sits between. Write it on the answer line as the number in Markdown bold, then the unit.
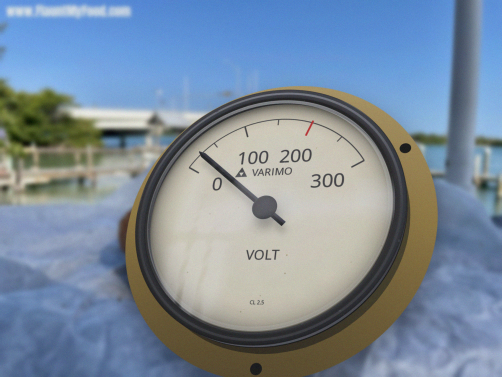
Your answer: **25** V
